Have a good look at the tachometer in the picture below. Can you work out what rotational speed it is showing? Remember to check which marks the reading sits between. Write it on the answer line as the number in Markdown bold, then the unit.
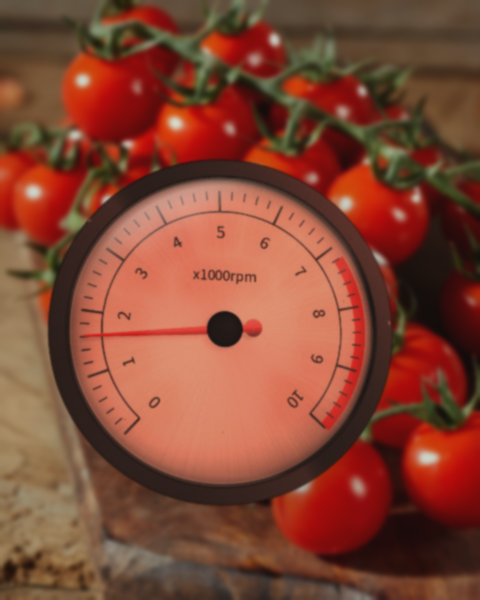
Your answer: **1600** rpm
